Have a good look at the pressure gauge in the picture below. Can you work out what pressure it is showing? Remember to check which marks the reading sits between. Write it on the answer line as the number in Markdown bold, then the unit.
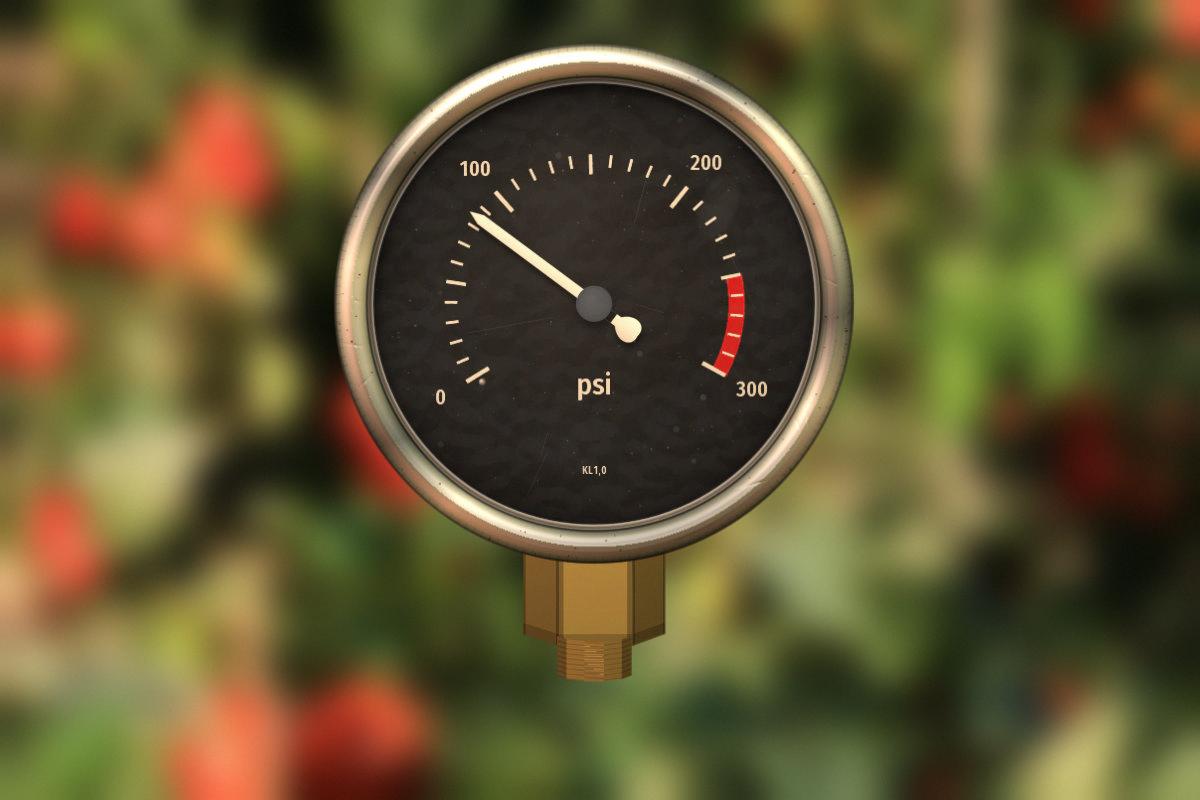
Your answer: **85** psi
